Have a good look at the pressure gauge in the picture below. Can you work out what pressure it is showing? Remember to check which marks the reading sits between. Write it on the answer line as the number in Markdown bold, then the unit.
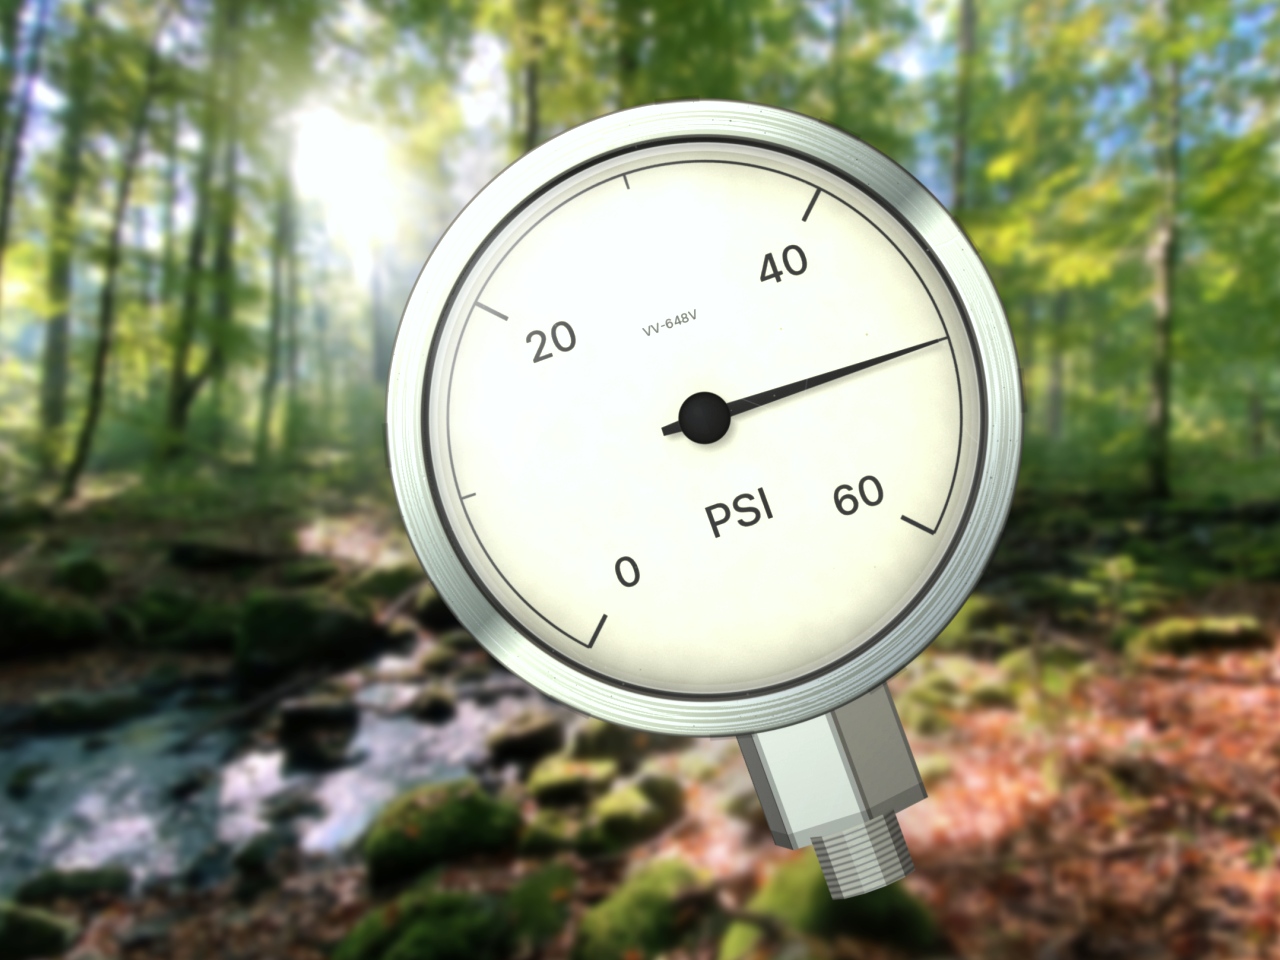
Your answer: **50** psi
